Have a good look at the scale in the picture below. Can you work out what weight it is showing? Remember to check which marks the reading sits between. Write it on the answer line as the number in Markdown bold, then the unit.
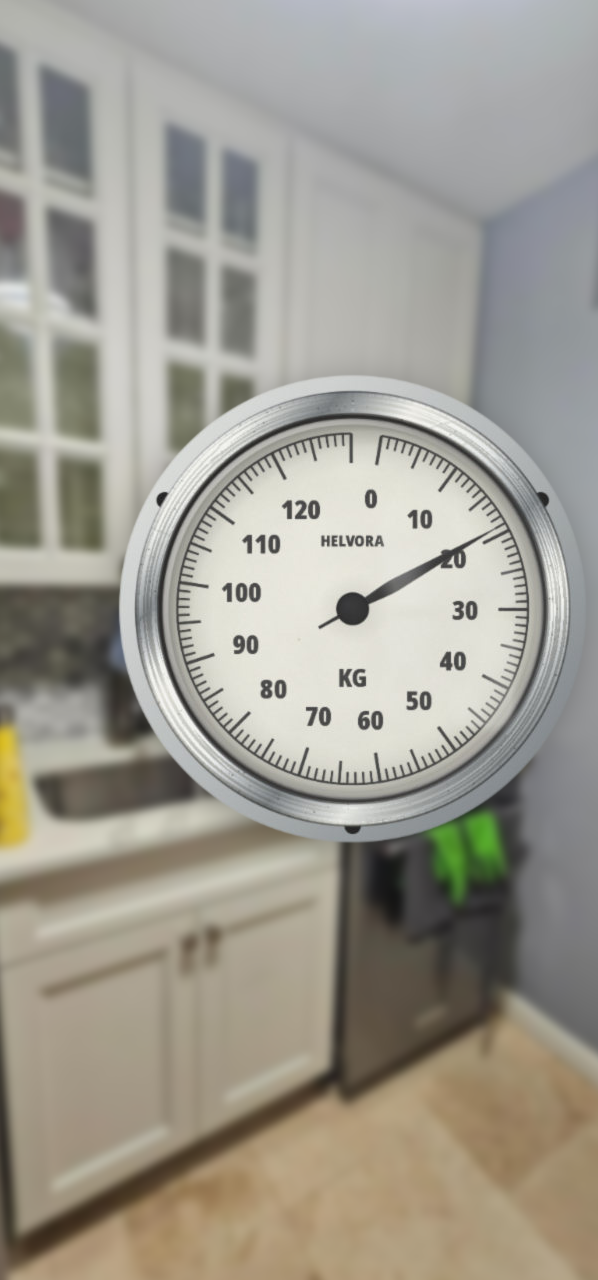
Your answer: **19** kg
